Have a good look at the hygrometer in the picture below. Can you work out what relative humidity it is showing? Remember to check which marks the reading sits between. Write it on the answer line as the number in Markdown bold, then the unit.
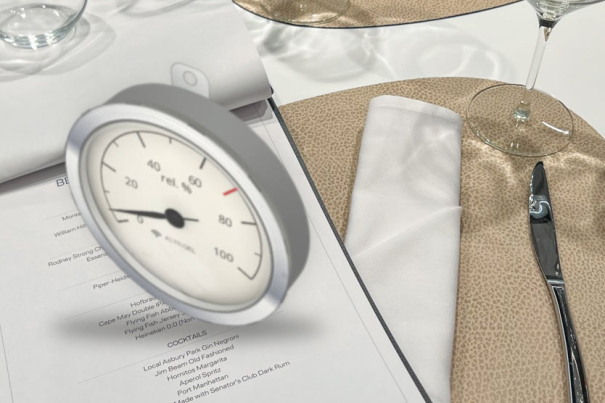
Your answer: **5** %
